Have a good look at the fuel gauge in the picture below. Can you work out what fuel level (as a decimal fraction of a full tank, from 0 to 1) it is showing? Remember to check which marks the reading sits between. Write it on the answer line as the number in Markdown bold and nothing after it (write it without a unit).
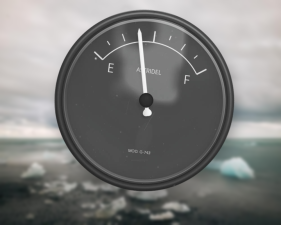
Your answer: **0.375**
